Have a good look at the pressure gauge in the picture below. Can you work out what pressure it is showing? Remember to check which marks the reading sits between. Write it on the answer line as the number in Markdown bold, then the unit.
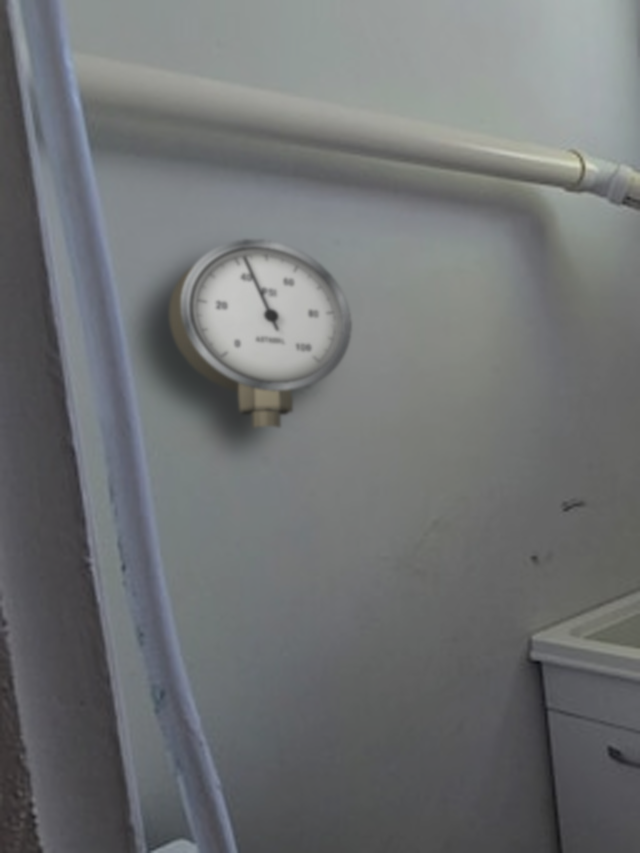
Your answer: **42.5** psi
